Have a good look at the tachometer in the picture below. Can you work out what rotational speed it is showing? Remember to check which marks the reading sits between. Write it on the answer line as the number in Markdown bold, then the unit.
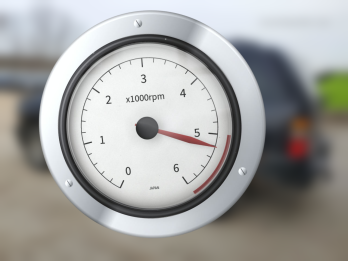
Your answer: **5200** rpm
